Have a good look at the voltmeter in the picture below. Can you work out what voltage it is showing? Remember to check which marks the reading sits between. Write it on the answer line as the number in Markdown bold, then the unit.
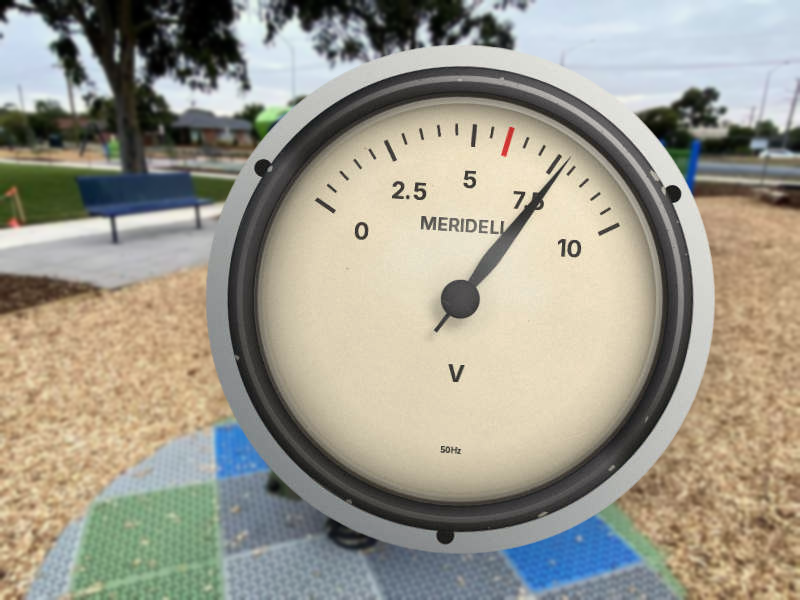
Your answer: **7.75** V
